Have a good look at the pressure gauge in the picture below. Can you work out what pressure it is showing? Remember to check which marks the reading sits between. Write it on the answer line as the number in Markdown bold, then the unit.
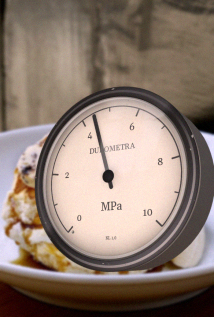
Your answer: **4.5** MPa
